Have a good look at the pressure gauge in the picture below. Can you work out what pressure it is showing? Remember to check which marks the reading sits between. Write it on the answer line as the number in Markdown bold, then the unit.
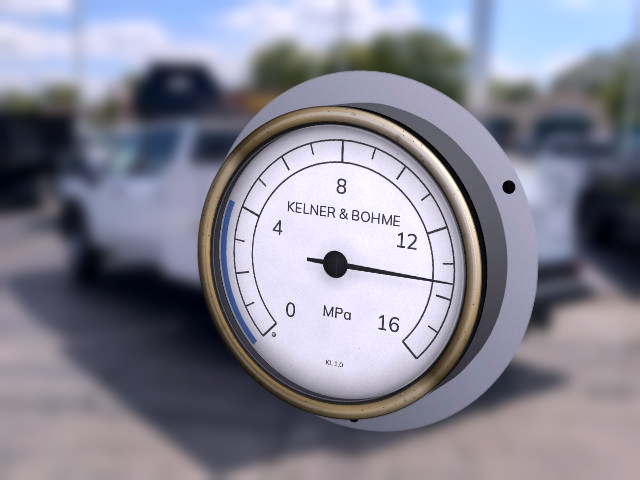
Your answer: **13.5** MPa
